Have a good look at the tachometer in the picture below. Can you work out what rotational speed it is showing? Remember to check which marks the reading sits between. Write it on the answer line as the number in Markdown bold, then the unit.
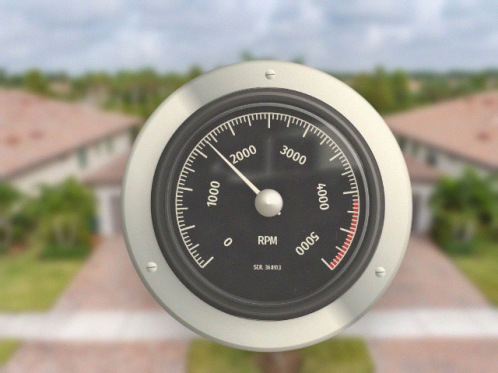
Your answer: **1650** rpm
